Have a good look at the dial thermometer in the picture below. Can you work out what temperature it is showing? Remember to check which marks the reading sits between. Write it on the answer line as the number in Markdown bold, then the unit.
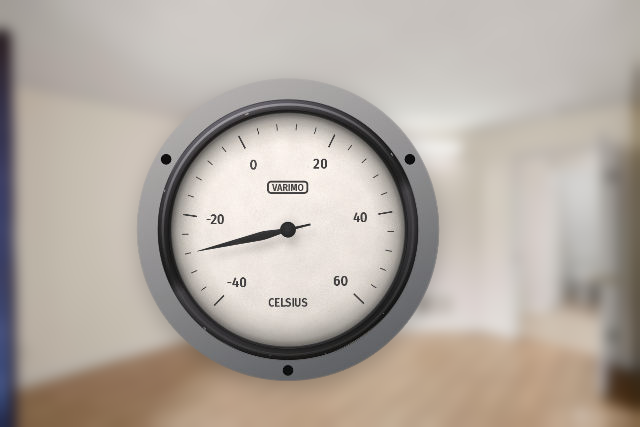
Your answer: **-28** °C
